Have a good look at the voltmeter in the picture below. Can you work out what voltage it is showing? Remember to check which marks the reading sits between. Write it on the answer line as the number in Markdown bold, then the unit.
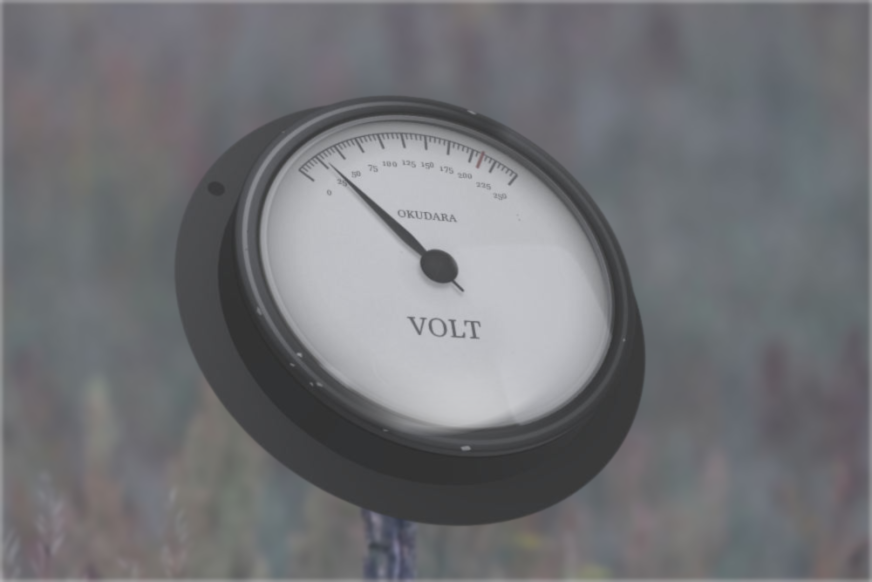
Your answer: **25** V
